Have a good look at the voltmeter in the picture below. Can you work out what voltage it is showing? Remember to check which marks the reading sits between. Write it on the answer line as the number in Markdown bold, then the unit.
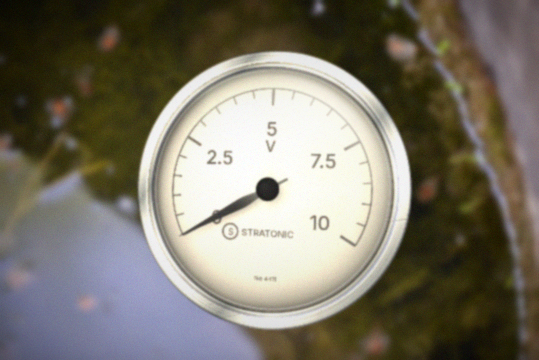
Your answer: **0** V
